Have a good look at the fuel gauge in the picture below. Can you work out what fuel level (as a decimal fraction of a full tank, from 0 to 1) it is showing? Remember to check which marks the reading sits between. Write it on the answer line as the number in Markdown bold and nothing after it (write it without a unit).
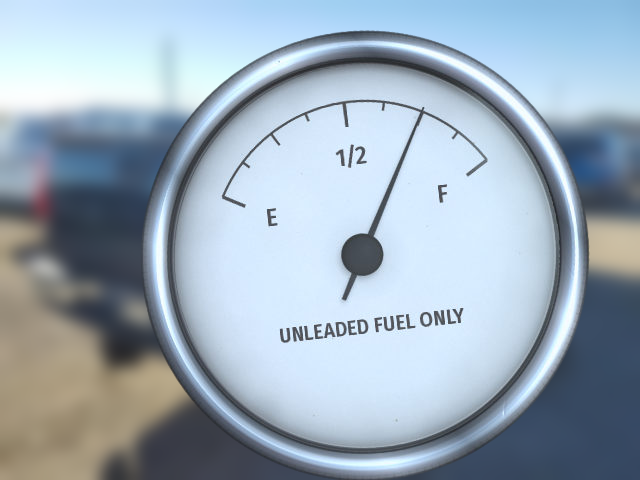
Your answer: **0.75**
